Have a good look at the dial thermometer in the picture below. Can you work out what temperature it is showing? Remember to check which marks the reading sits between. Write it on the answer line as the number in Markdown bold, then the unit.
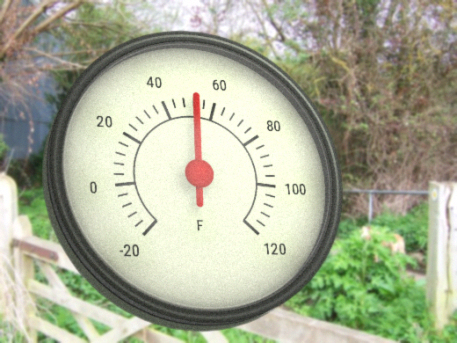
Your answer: **52** °F
